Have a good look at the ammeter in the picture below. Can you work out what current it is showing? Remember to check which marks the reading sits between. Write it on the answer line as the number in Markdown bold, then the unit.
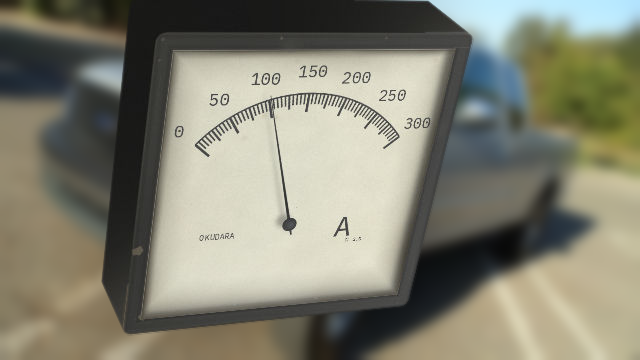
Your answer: **100** A
